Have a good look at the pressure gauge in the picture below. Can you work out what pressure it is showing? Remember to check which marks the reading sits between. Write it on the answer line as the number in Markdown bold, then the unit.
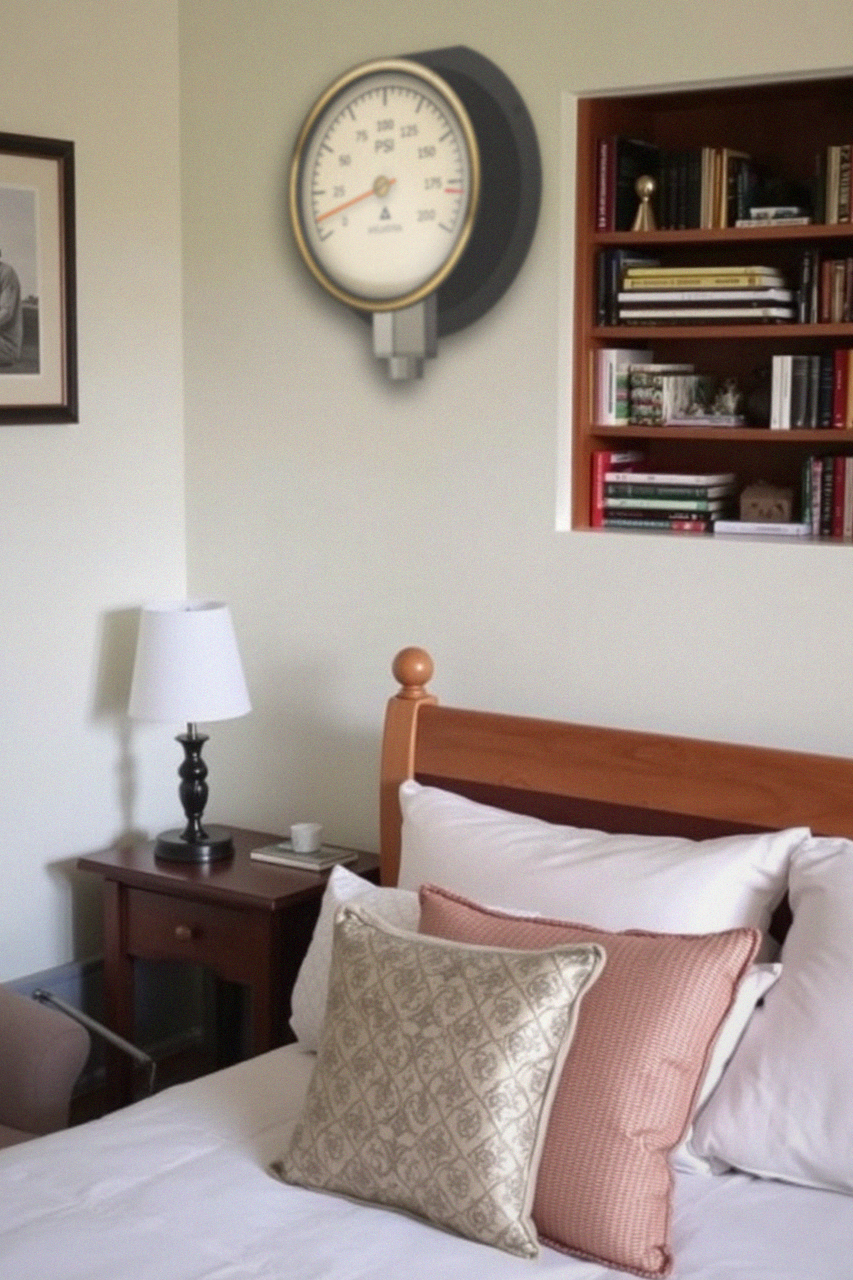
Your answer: **10** psi
